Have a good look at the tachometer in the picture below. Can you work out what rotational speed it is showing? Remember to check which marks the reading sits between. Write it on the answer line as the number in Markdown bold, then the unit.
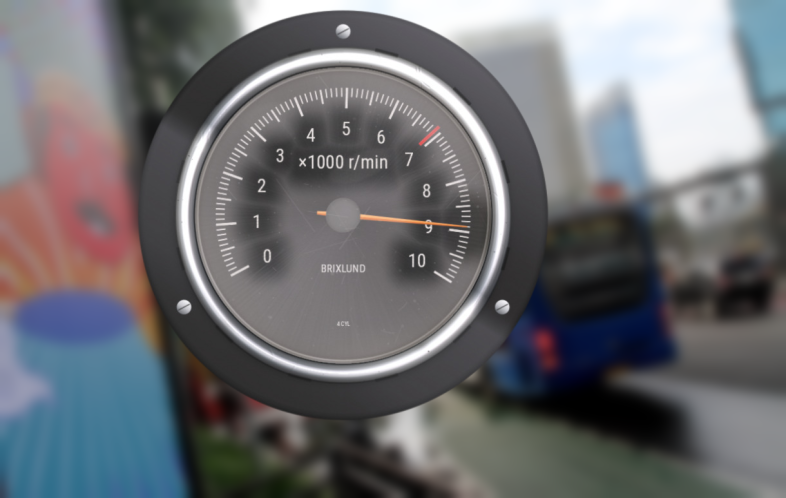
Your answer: **8900** rpm
